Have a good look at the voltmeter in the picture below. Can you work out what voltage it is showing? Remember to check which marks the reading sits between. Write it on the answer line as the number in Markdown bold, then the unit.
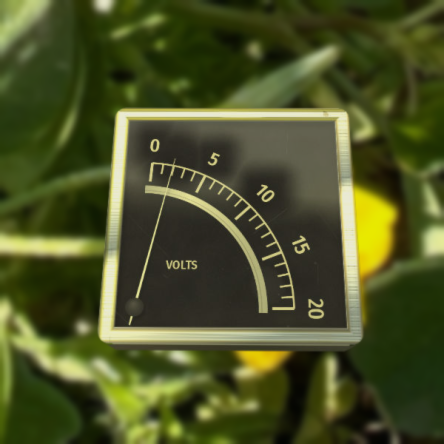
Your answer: **2** V
